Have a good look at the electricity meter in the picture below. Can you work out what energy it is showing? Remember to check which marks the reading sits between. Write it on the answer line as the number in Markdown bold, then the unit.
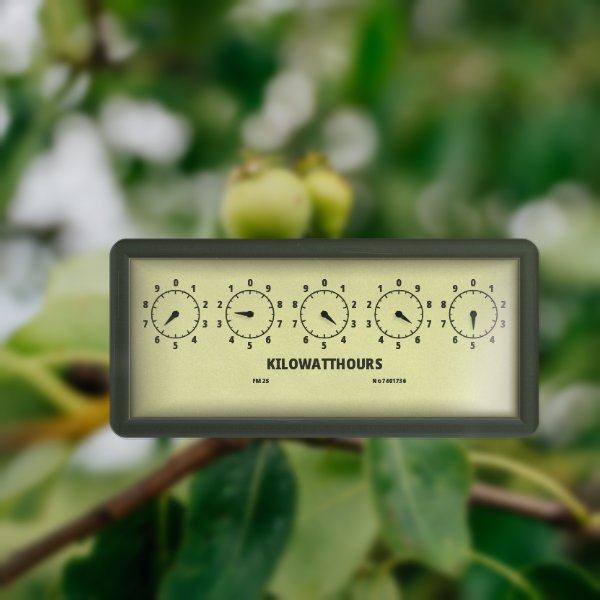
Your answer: **62365** kWh
